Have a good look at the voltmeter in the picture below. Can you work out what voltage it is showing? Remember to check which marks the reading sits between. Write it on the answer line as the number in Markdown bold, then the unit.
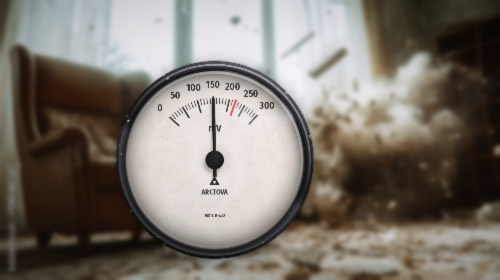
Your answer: **150** mV
